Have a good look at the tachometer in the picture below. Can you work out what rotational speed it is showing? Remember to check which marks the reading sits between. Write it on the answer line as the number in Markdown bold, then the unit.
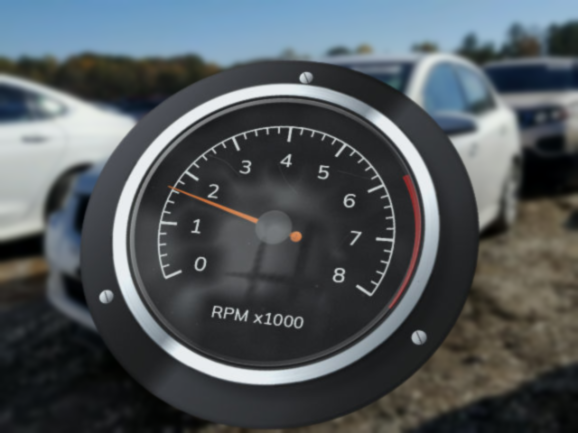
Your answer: **1600** rpm
